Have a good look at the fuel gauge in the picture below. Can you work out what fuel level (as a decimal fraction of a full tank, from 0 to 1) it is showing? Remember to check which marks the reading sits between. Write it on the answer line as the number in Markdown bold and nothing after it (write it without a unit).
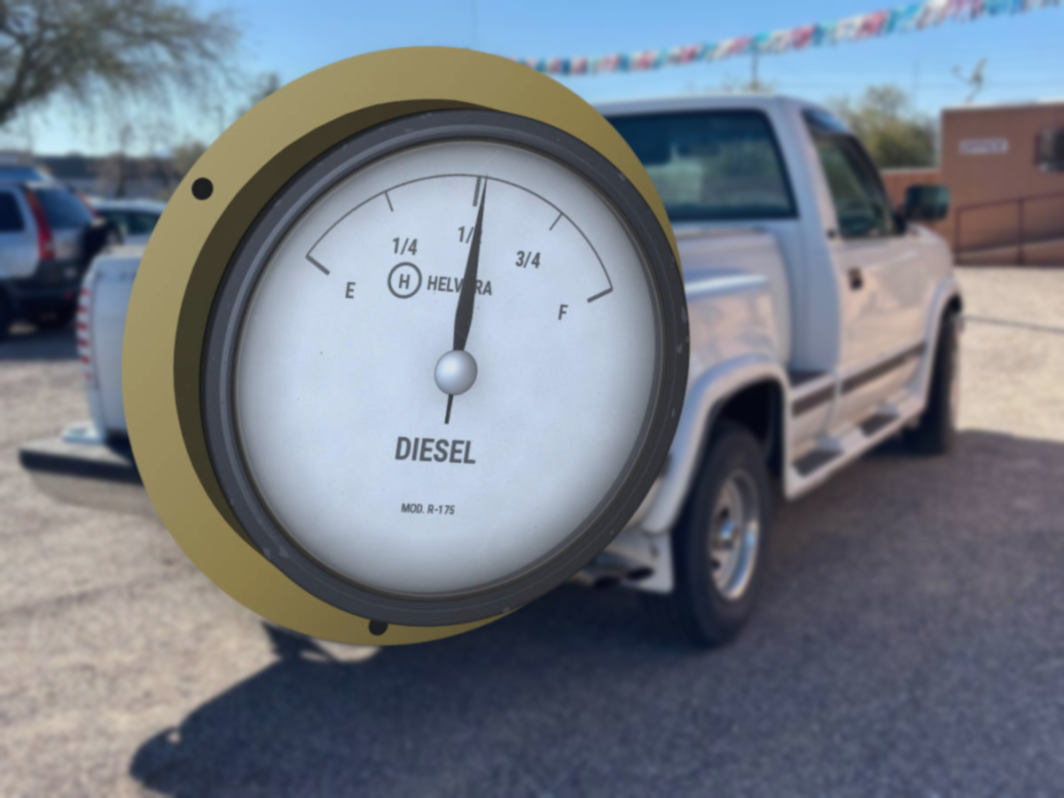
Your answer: **0.5**
